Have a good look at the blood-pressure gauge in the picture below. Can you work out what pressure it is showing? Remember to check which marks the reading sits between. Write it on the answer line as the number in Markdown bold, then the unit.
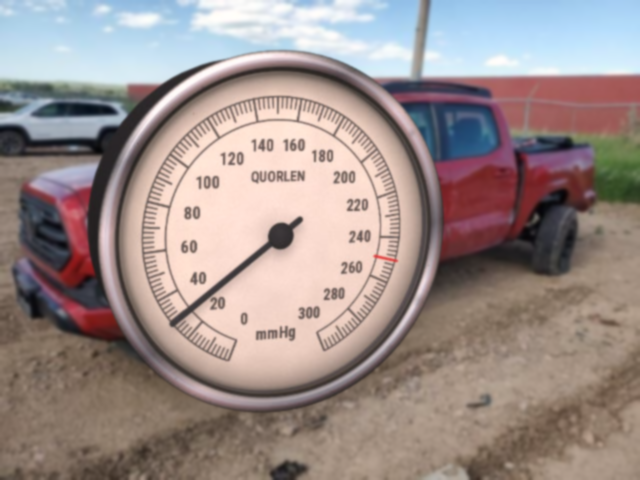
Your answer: **30** mmHg
